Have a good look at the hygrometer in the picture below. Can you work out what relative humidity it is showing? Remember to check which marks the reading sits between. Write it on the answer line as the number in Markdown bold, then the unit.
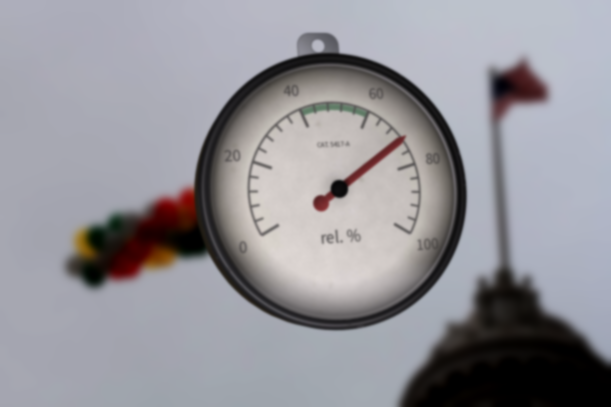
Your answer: **72** %
